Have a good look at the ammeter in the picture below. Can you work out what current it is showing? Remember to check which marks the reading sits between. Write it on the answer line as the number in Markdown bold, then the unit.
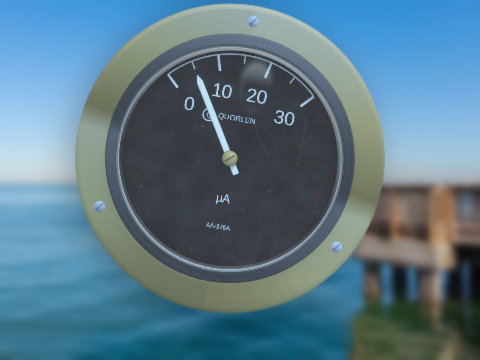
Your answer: **5** µA
